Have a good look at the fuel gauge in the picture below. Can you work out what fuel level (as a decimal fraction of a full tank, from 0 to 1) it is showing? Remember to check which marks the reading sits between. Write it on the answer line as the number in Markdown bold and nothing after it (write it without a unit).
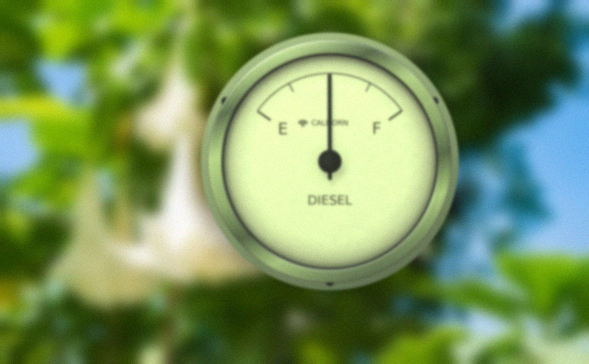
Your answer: **0.5**
